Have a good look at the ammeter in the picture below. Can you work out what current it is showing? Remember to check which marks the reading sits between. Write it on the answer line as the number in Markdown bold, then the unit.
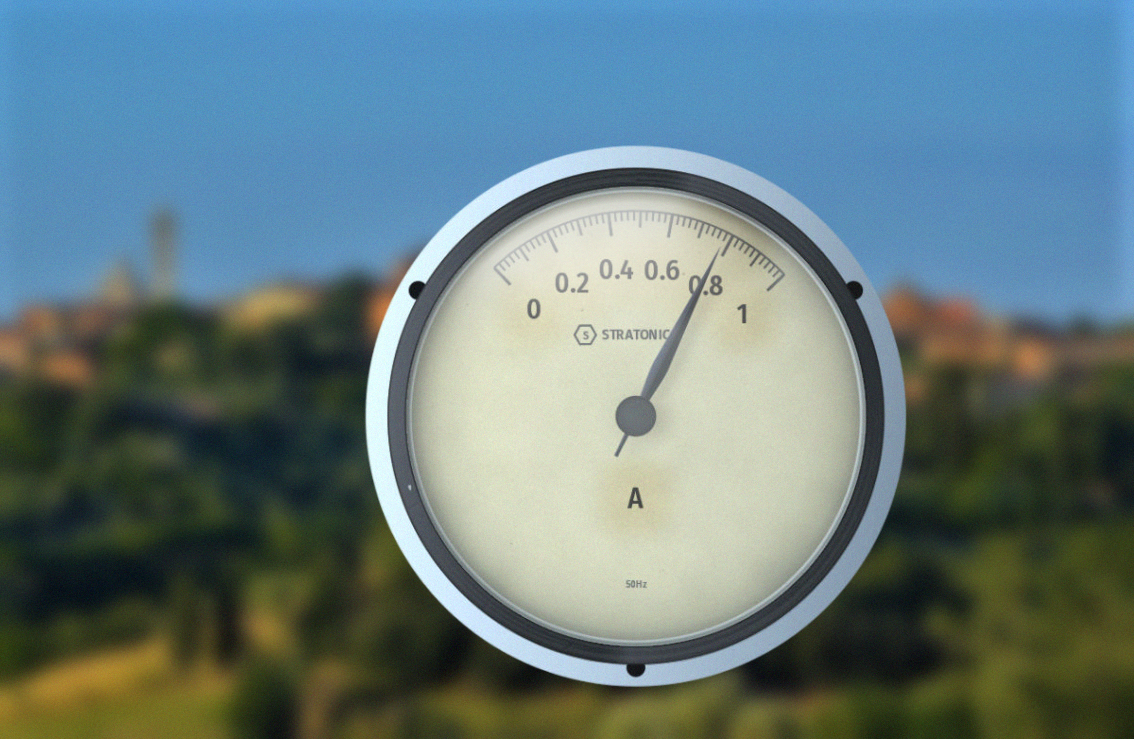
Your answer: **0.78** A
